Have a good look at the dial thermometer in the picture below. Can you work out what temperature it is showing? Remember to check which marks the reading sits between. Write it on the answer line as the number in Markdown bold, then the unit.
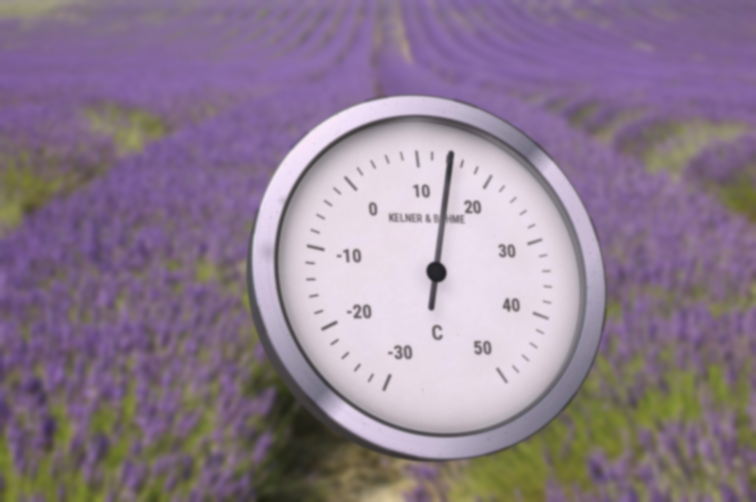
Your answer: **14** °C
